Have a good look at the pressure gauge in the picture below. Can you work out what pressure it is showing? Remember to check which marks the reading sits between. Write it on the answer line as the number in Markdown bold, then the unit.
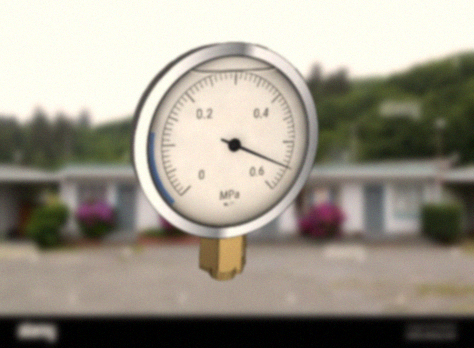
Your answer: **0.55** MPa
